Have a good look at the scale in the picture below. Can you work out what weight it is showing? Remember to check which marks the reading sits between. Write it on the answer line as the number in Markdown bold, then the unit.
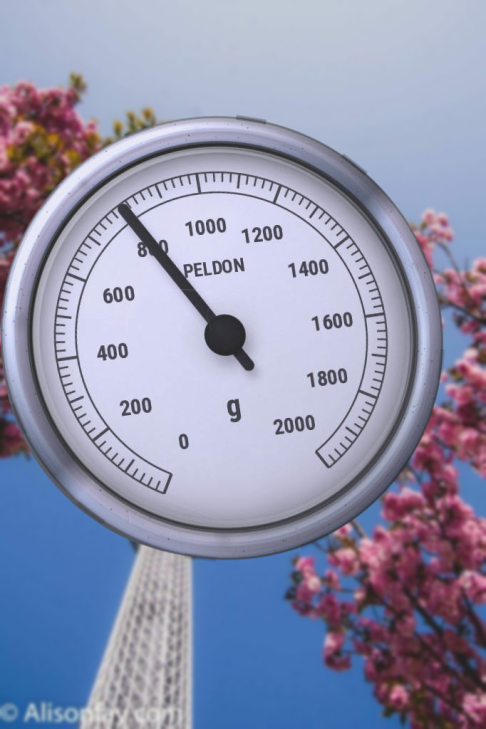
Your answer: **800** g
